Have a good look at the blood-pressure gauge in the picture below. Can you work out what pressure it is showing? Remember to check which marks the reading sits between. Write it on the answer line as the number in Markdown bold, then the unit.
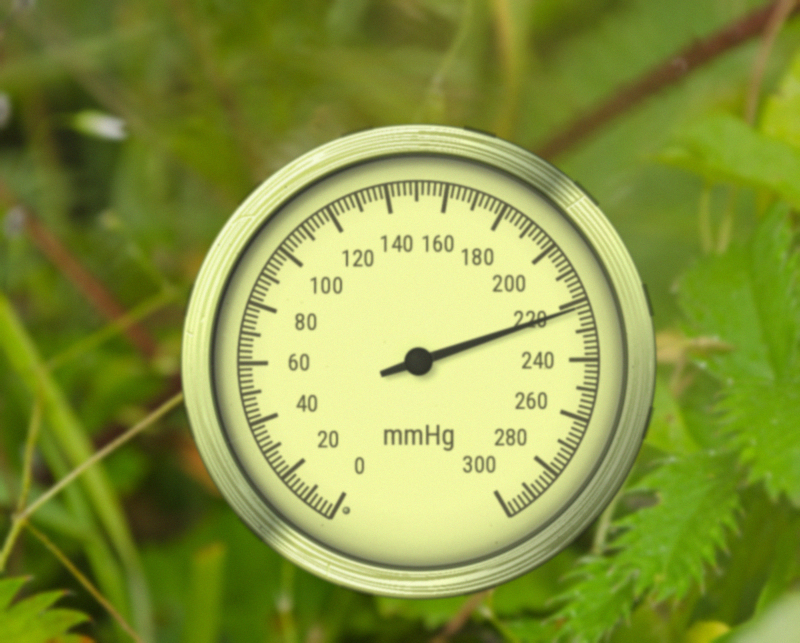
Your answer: **222** mmHg
